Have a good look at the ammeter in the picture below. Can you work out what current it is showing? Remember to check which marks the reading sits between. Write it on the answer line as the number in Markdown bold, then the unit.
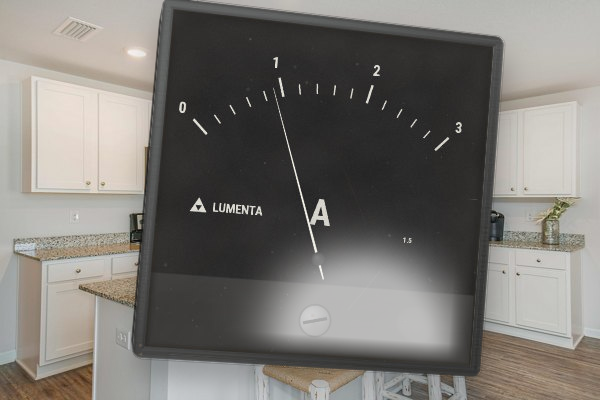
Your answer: **0.9** A
